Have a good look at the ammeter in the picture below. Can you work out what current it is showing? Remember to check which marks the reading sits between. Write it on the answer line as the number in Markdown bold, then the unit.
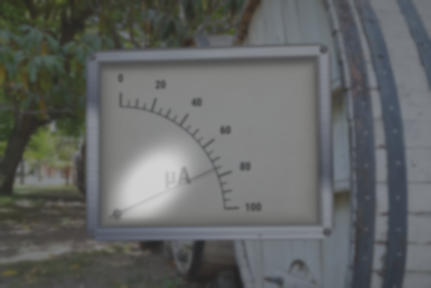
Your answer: **75** µA
